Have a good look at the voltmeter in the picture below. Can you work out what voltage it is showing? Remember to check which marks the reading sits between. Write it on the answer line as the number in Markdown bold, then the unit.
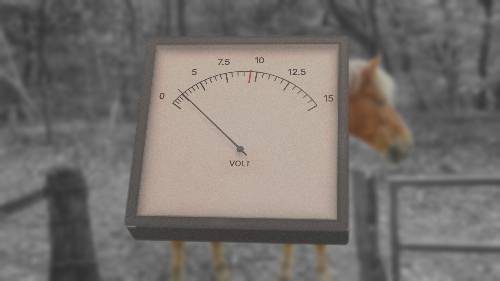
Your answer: **2.5** V
